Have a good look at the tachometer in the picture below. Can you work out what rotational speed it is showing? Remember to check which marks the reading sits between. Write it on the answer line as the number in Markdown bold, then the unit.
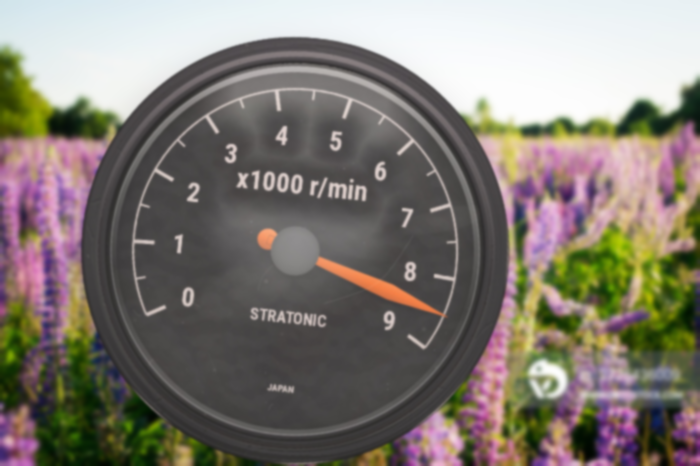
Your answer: **8500** rpm
